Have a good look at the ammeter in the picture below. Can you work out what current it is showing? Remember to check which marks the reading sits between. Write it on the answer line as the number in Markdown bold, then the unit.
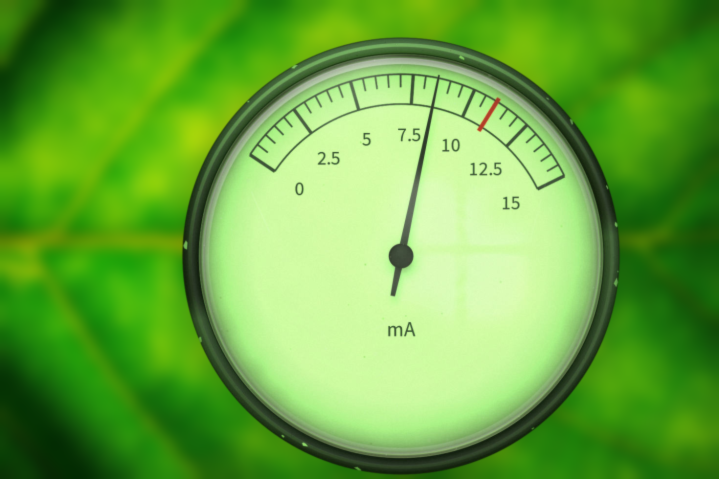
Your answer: **8.5** mA
